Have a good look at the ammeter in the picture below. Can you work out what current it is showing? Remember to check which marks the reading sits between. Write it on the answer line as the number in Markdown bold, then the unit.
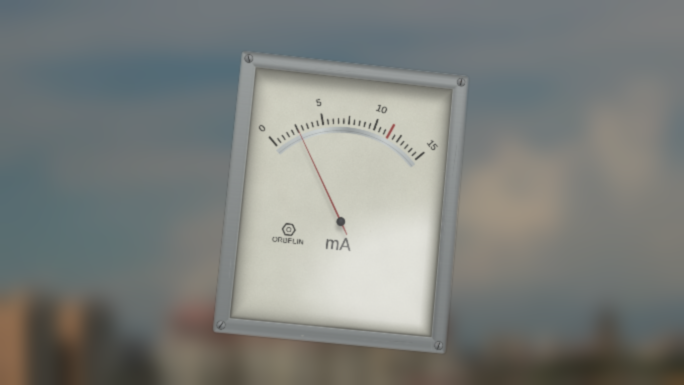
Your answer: **2.5** mA
